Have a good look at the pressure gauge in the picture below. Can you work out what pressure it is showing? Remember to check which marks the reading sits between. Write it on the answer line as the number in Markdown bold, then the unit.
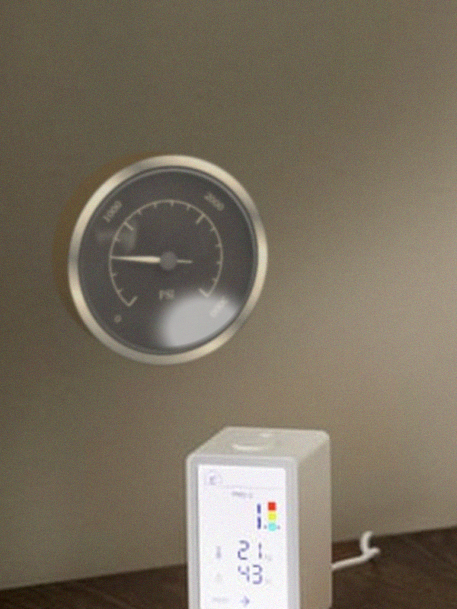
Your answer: **600** psi
